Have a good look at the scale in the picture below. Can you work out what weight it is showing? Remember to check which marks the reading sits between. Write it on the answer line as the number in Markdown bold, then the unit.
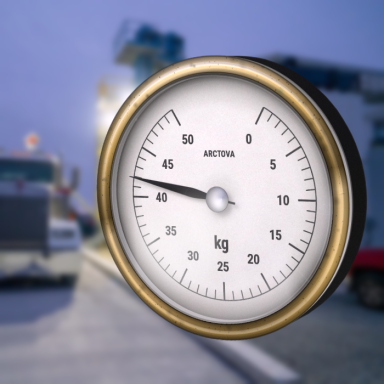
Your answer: **42** kg
